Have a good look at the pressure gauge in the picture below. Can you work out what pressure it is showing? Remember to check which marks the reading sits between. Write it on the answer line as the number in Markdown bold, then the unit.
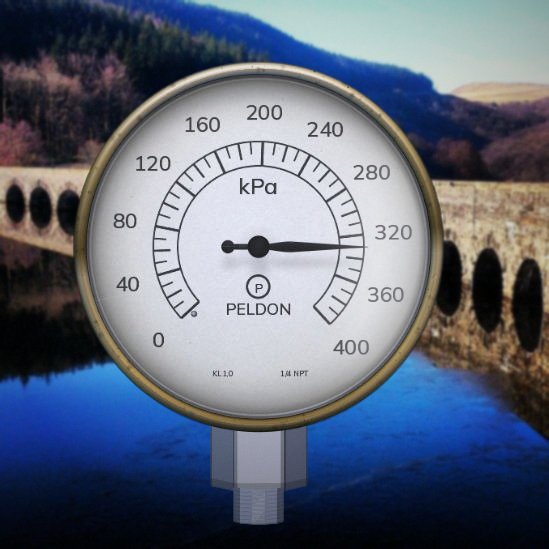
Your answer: **330** kPa
